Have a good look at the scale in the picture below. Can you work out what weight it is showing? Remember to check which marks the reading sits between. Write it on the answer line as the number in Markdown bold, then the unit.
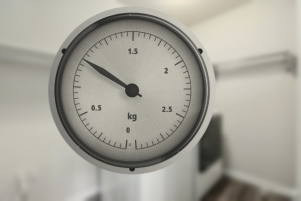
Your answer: **1** kg
